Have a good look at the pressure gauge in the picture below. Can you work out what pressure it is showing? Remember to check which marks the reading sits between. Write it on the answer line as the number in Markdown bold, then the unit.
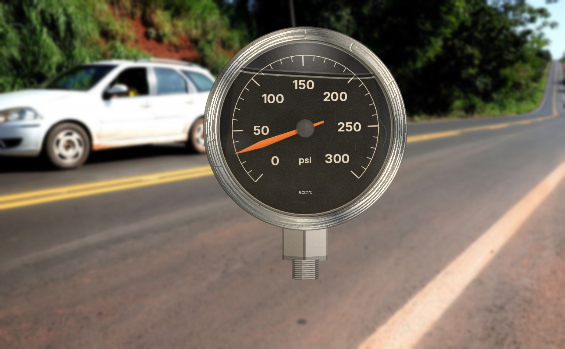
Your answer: **30** psi
